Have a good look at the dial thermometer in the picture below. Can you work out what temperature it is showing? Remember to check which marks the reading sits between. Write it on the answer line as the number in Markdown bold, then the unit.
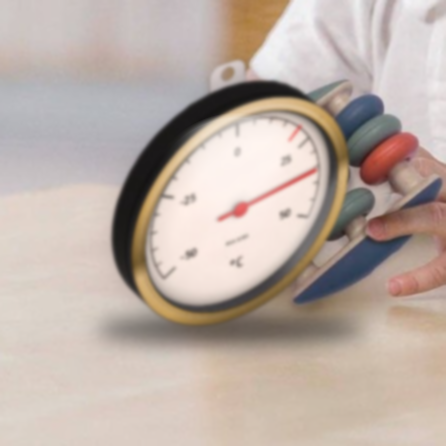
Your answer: **35** °C
